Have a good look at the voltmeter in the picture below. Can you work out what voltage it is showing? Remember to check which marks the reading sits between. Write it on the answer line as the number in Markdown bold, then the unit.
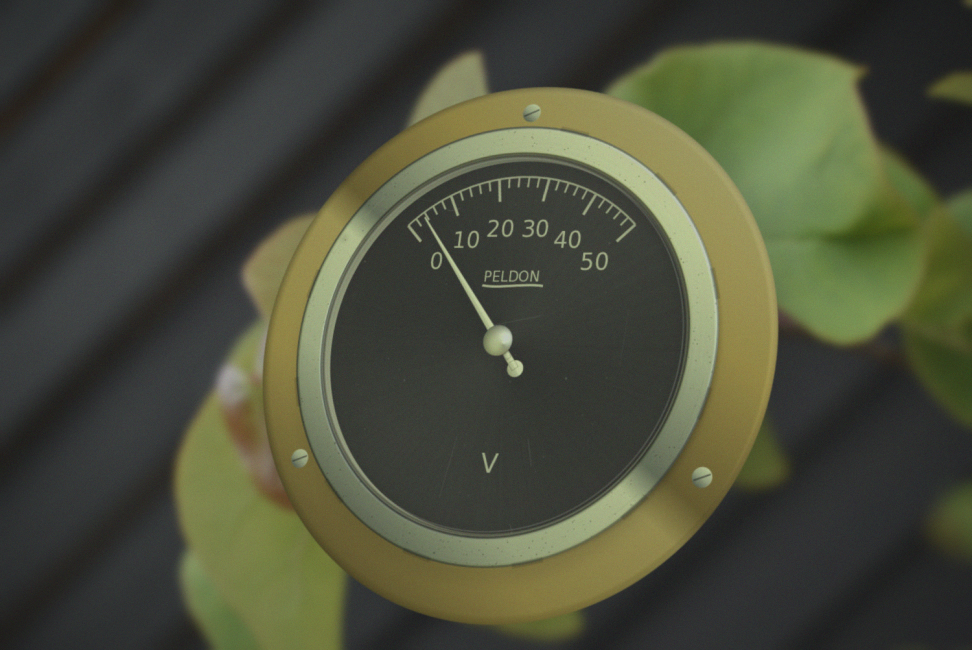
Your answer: **4** V
